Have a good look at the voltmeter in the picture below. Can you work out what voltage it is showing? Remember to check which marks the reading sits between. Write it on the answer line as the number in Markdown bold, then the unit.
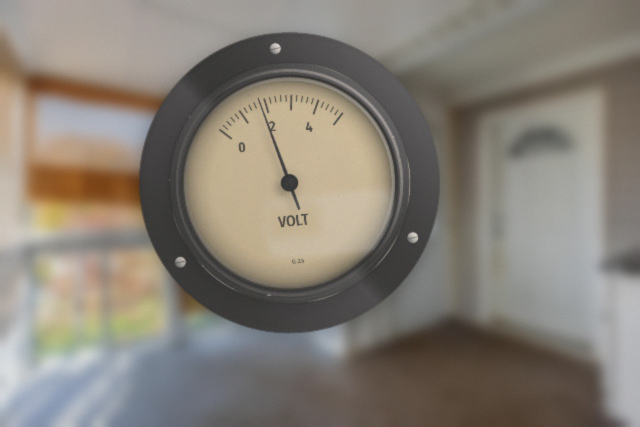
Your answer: **1.8** V
